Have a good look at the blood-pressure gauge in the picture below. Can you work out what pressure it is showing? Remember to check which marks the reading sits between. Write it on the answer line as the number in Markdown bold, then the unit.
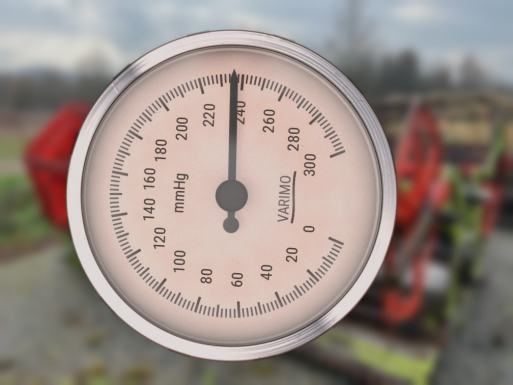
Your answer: **236** mmHg
